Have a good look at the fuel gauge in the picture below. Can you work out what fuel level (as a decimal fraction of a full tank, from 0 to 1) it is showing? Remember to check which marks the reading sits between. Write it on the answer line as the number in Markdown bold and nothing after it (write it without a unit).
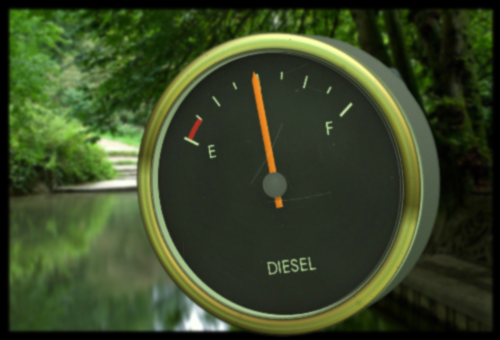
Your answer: **0.5**
